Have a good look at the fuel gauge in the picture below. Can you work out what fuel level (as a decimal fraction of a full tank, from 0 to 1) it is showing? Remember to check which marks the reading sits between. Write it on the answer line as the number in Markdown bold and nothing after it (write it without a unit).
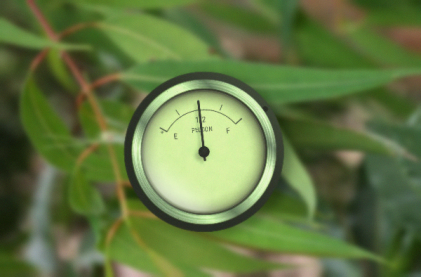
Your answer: **0.5**
